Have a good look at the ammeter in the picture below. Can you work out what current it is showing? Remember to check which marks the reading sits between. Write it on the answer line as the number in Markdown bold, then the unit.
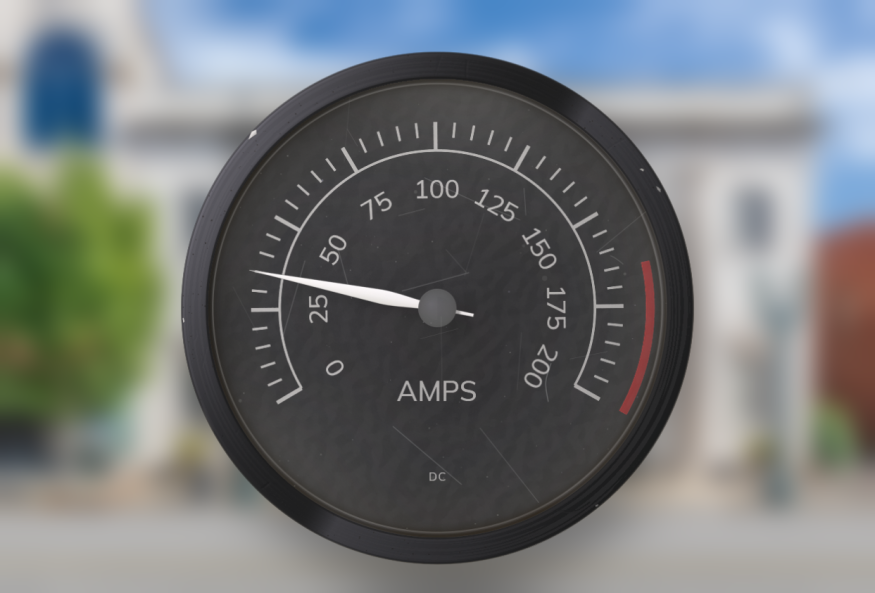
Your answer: **35** A
